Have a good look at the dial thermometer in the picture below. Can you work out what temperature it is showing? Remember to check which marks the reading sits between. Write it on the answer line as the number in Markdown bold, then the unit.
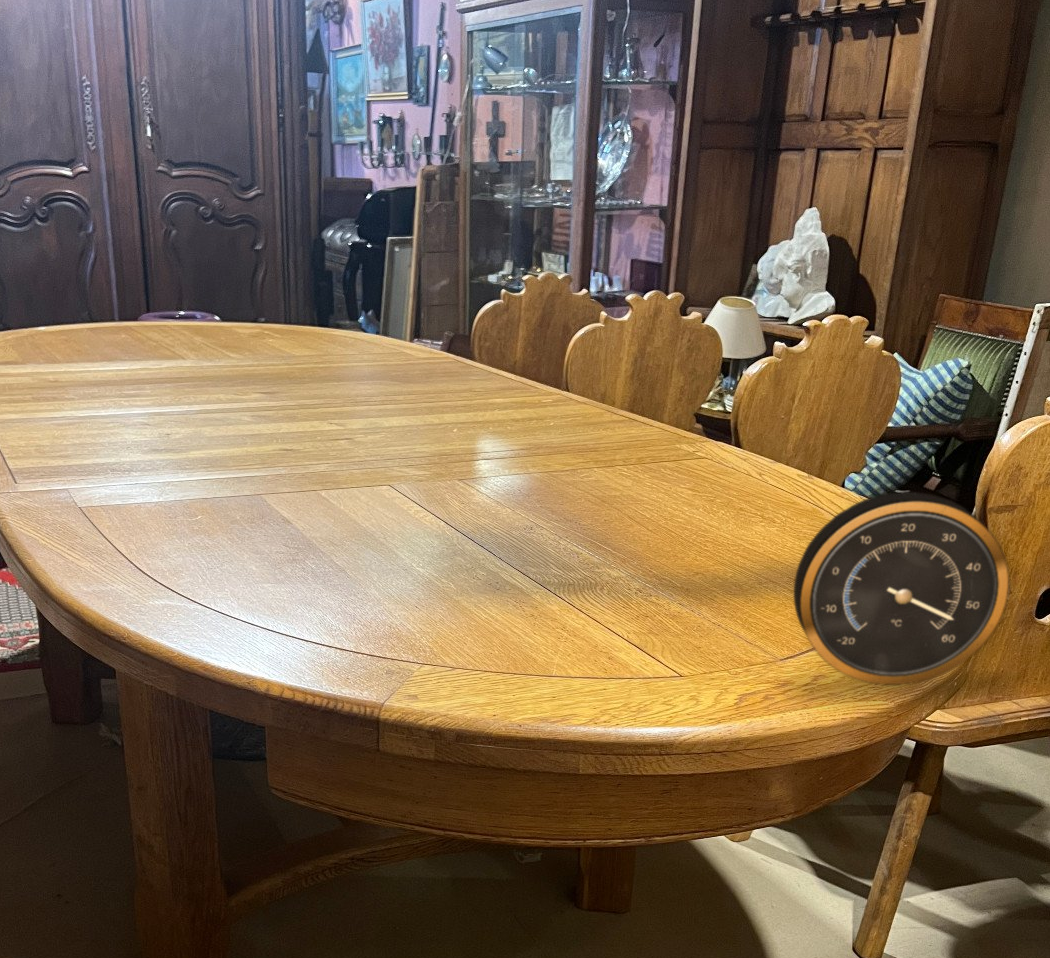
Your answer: **55** °C
